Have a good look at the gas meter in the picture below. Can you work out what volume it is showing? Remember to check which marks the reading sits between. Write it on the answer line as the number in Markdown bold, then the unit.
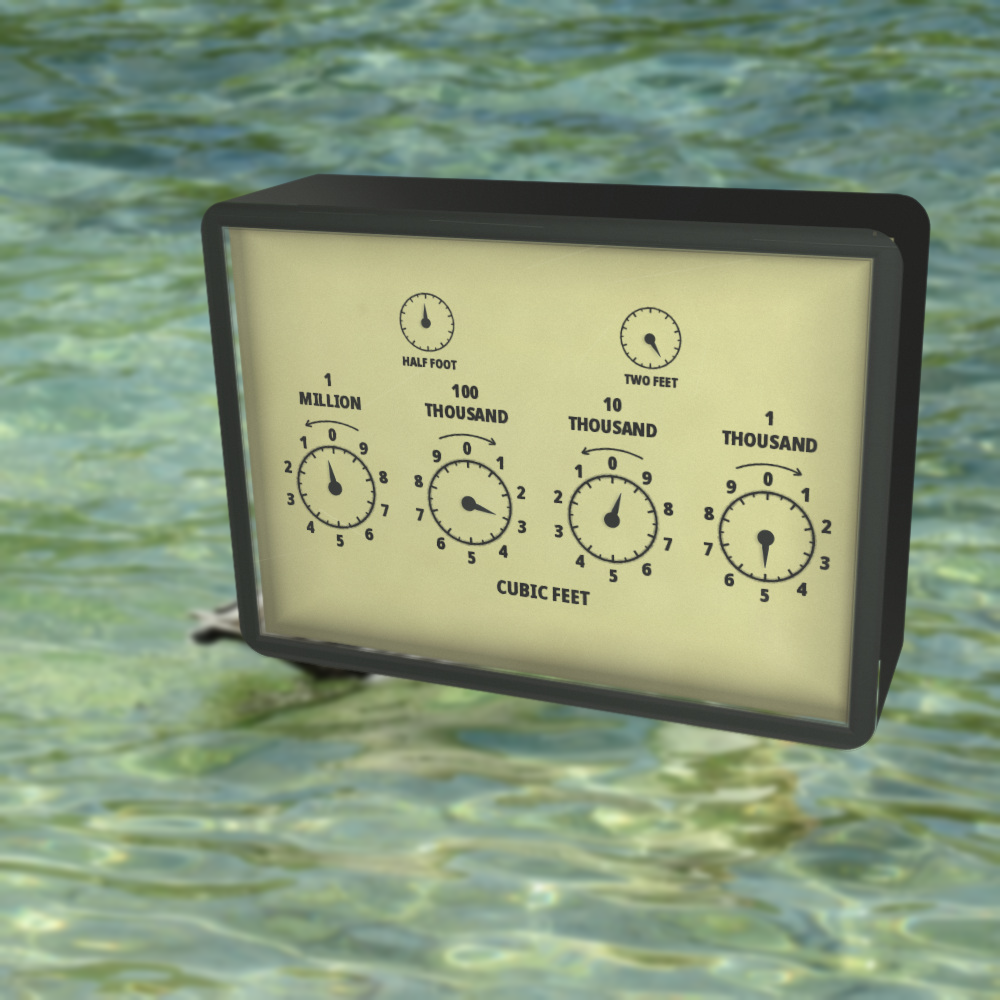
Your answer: **29500** ft³
